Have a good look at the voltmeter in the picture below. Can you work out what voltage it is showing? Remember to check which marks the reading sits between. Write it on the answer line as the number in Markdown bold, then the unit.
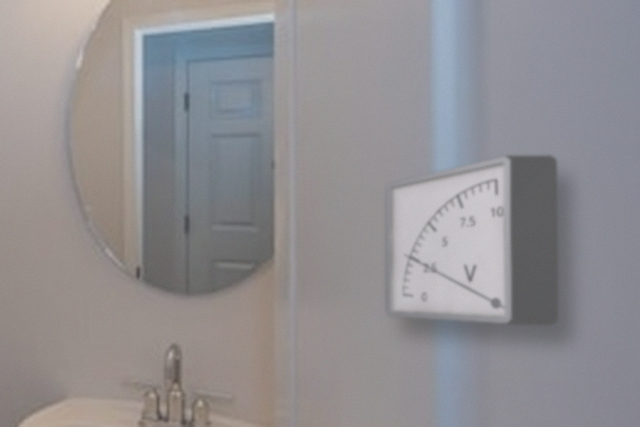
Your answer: **2.5** V
